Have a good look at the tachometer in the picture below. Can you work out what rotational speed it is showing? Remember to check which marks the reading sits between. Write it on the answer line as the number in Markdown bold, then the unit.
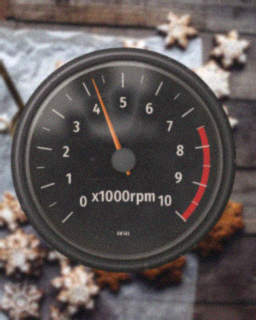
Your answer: **4250** rpm
